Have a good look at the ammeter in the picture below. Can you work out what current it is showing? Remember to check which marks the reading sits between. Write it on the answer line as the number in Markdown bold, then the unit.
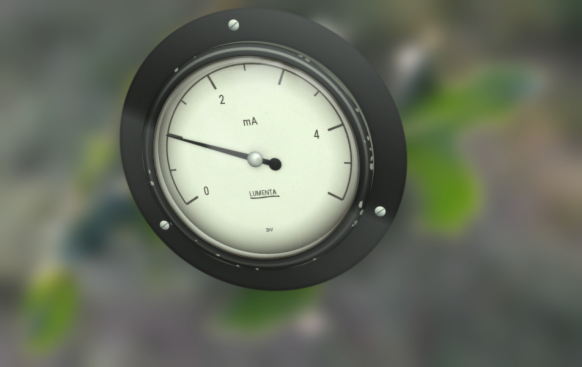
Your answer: **1** mA
